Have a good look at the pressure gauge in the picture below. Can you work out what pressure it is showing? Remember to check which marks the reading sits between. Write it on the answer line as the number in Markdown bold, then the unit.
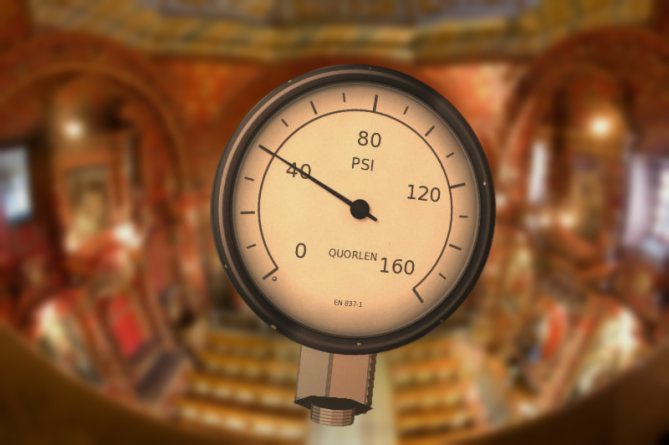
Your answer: **40** psi
